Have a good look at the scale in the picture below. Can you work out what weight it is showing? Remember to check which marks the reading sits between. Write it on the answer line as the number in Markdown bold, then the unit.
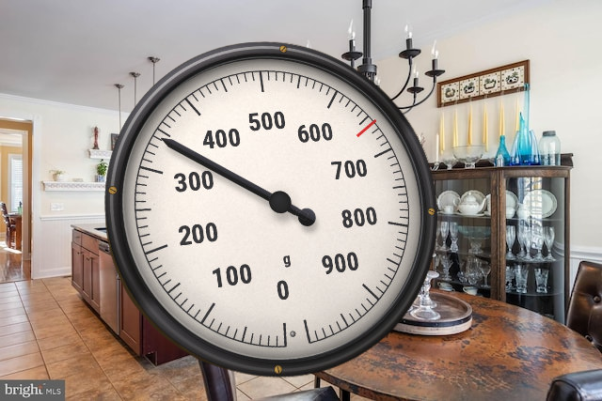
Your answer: **340** g
